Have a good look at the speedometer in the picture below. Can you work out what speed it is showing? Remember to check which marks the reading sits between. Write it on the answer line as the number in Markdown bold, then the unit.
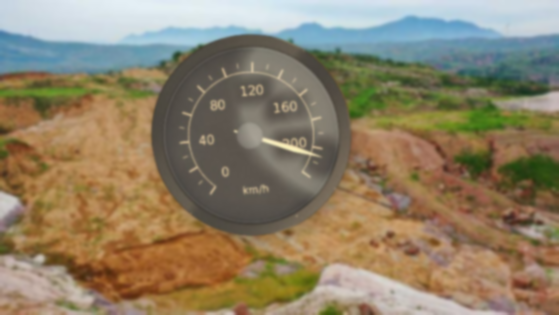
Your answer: **205** km/h
